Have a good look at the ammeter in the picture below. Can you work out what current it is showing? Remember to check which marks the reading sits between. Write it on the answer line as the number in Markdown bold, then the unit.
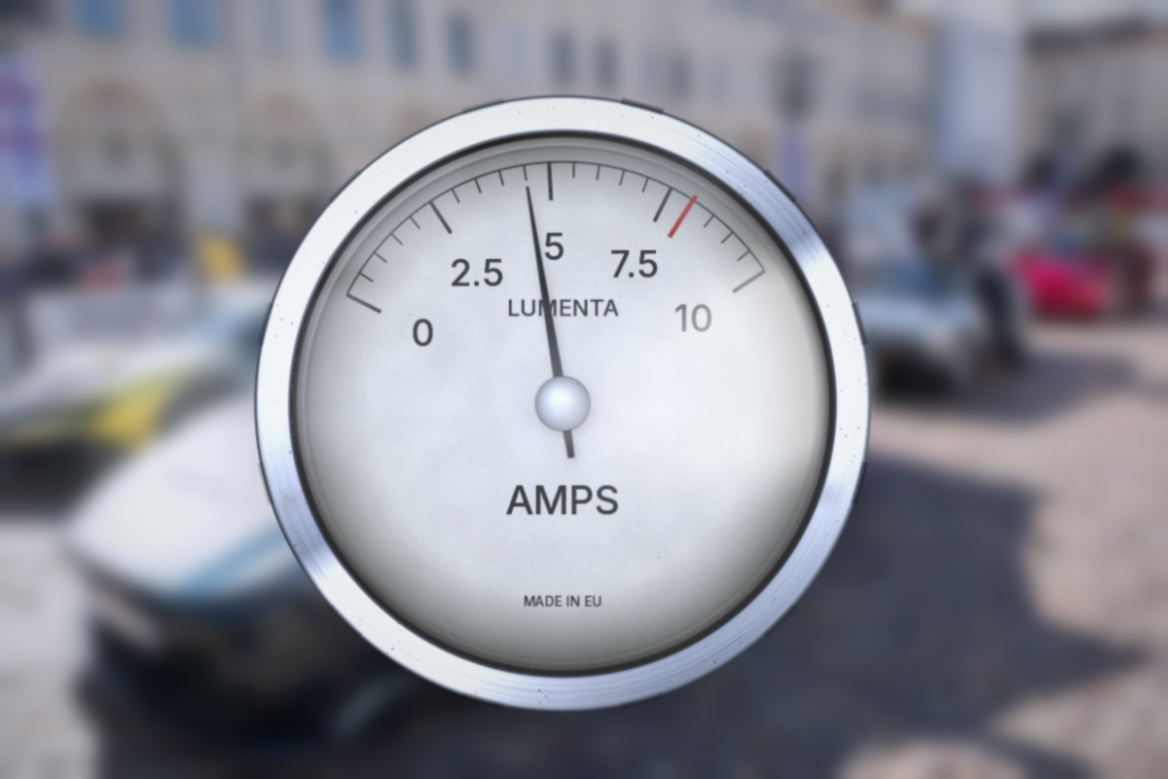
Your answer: **4.5** A
